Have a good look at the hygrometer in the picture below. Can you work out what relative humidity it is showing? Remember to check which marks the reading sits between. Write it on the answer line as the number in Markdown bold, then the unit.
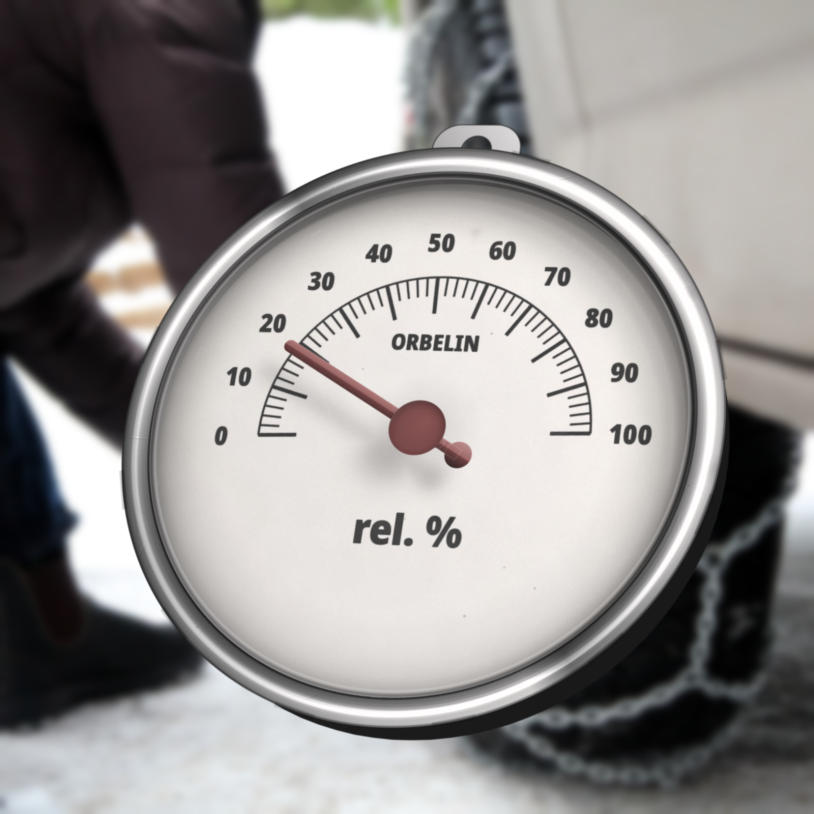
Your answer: **18** %
